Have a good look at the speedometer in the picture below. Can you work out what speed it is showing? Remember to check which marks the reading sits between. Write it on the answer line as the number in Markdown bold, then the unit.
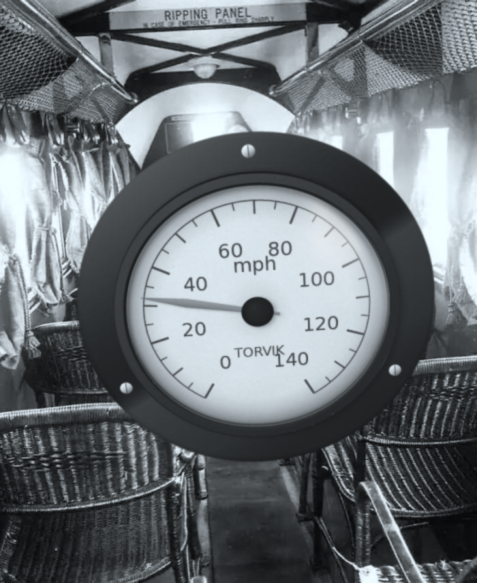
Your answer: **32.5** mph
